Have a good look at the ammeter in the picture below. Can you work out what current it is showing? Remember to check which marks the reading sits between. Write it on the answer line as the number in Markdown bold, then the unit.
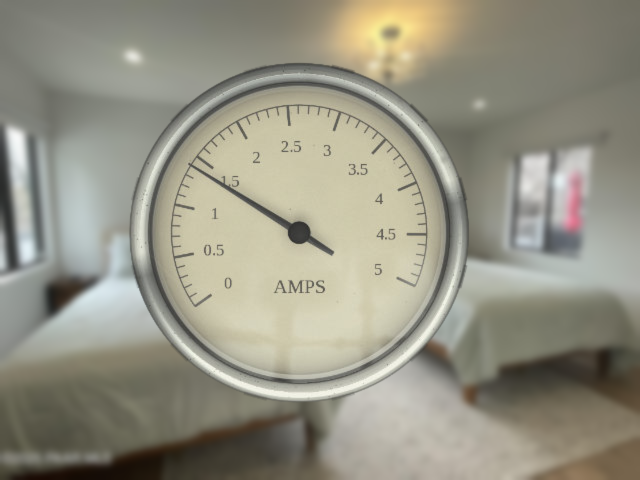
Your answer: **1.4** A
